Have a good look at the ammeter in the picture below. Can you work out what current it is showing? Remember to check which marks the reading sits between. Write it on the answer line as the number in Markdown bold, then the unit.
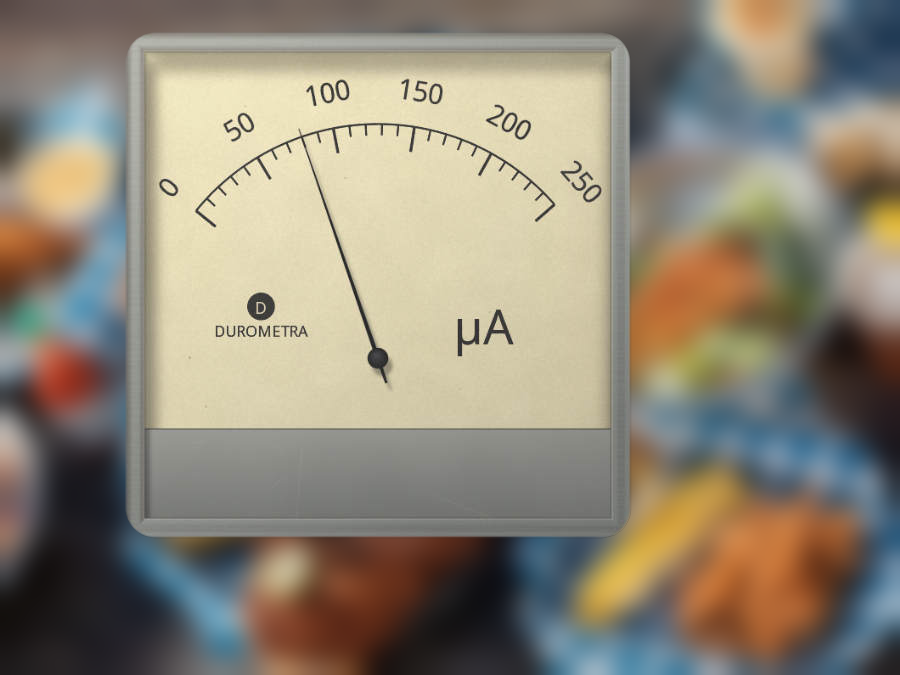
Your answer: **80** µA
